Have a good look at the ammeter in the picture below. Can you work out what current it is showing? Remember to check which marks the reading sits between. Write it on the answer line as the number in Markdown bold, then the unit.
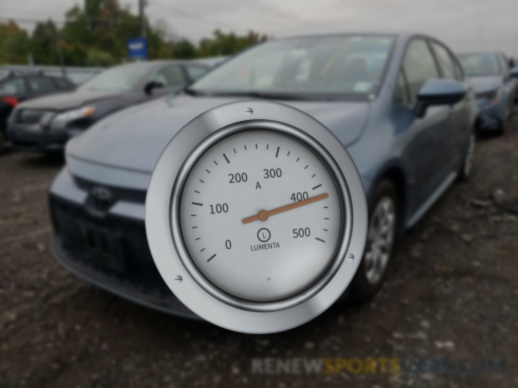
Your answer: **420** A
